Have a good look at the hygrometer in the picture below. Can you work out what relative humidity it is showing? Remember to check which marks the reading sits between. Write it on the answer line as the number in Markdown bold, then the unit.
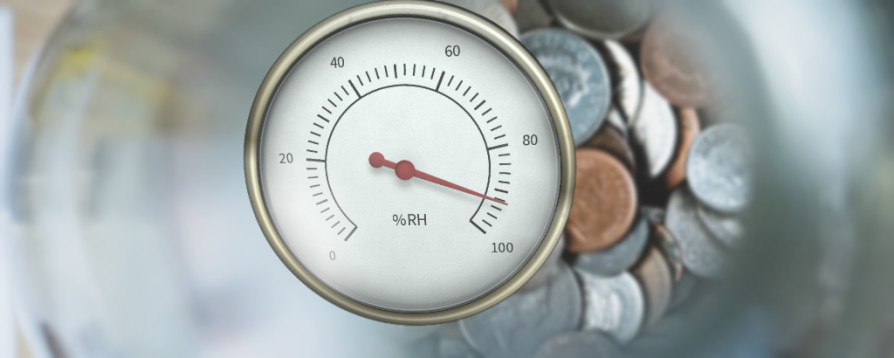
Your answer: **92** %
